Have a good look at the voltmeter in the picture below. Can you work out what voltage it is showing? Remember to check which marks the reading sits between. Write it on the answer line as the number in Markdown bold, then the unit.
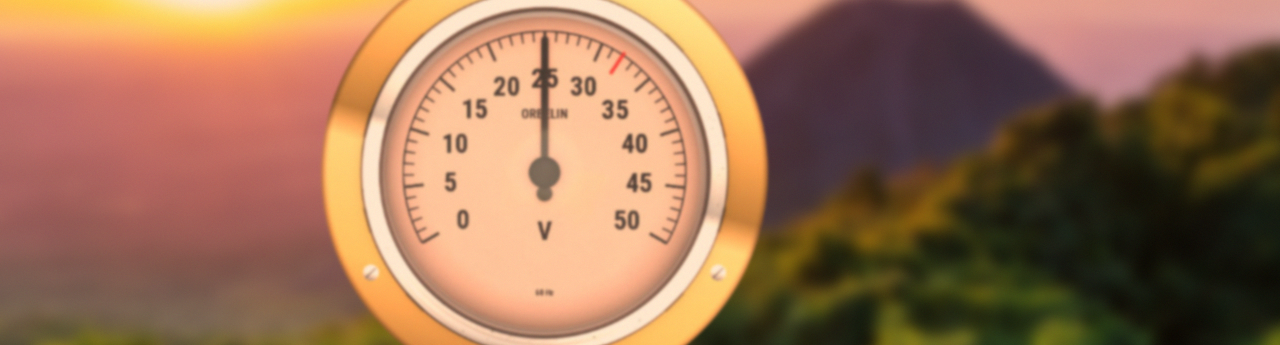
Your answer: **25** V
